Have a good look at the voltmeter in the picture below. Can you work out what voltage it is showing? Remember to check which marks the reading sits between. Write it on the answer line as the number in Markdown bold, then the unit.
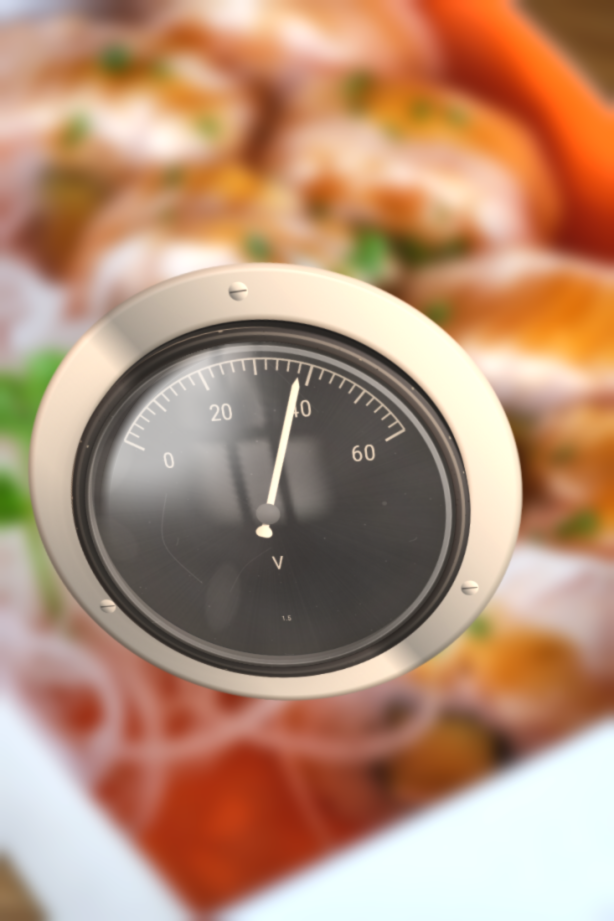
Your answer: **38** V
